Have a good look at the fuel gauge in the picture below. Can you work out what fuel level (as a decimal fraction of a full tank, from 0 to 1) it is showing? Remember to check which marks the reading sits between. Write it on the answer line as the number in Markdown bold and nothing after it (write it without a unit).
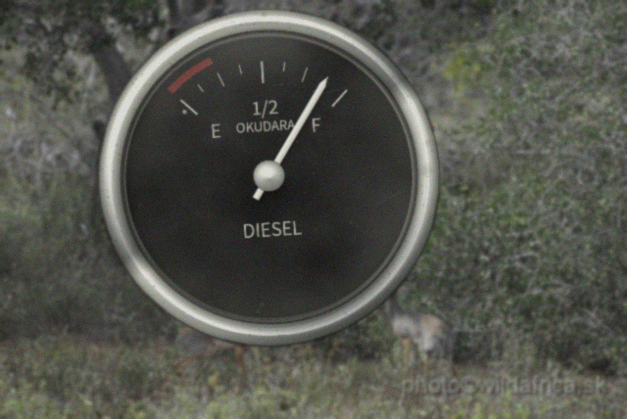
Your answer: **0.875**
